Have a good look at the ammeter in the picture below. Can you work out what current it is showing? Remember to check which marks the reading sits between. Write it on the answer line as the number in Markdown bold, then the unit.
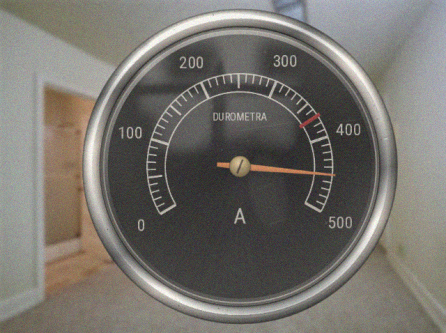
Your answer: **450** A
